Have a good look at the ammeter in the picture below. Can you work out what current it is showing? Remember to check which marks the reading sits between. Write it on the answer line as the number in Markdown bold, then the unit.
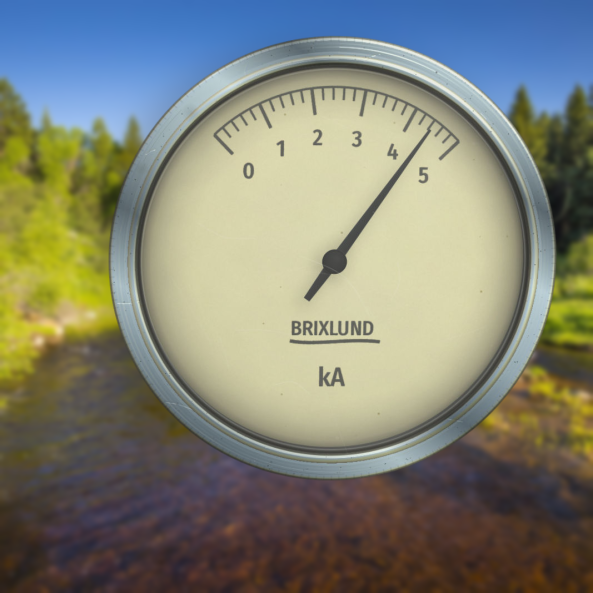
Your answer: **4.4** kA
